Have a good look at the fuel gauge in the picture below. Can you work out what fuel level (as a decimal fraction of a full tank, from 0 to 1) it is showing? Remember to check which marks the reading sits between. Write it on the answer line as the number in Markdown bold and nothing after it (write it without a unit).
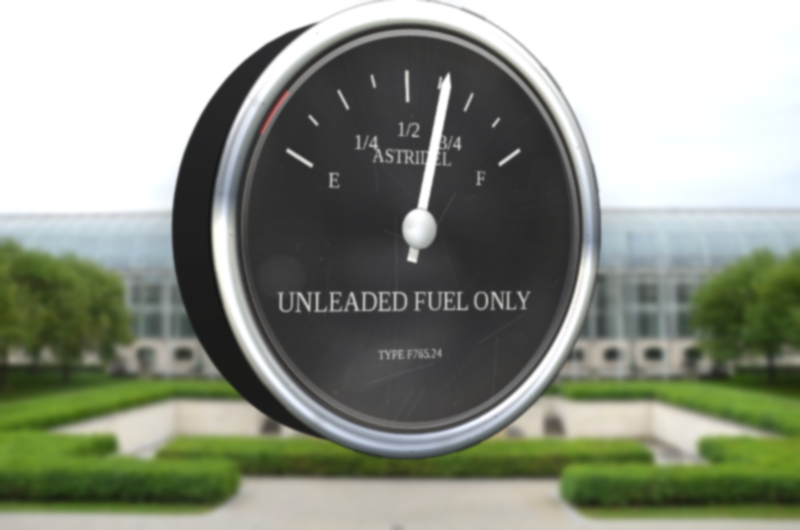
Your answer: **0.625**
